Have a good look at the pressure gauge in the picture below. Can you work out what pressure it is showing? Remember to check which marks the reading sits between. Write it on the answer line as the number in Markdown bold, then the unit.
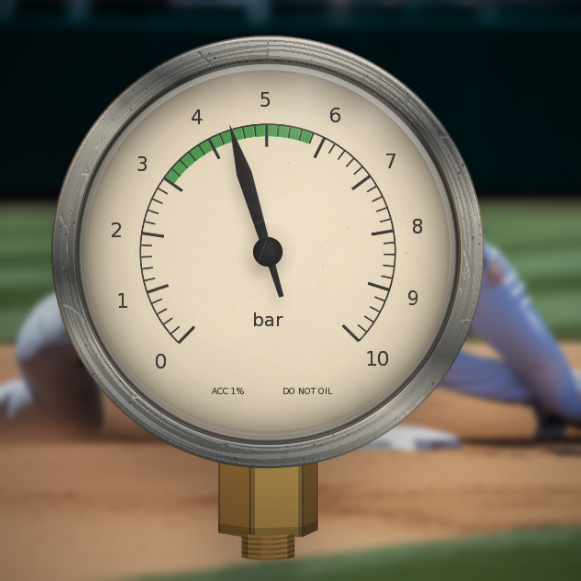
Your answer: **4.4** bar
